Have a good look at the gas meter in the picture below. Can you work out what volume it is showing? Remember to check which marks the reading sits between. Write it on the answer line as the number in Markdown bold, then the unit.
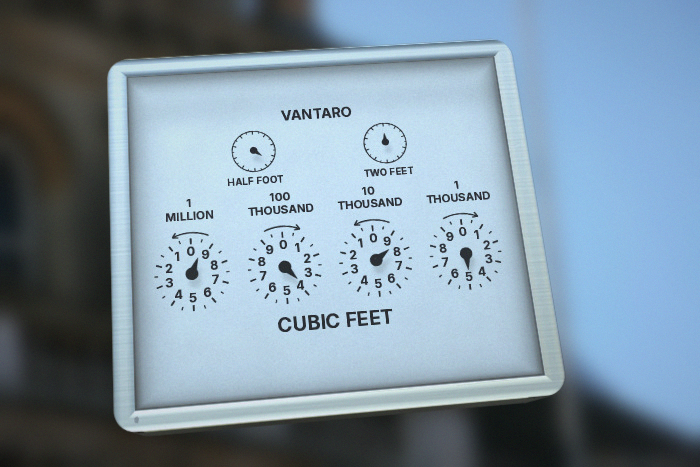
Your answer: **938500** ft³
